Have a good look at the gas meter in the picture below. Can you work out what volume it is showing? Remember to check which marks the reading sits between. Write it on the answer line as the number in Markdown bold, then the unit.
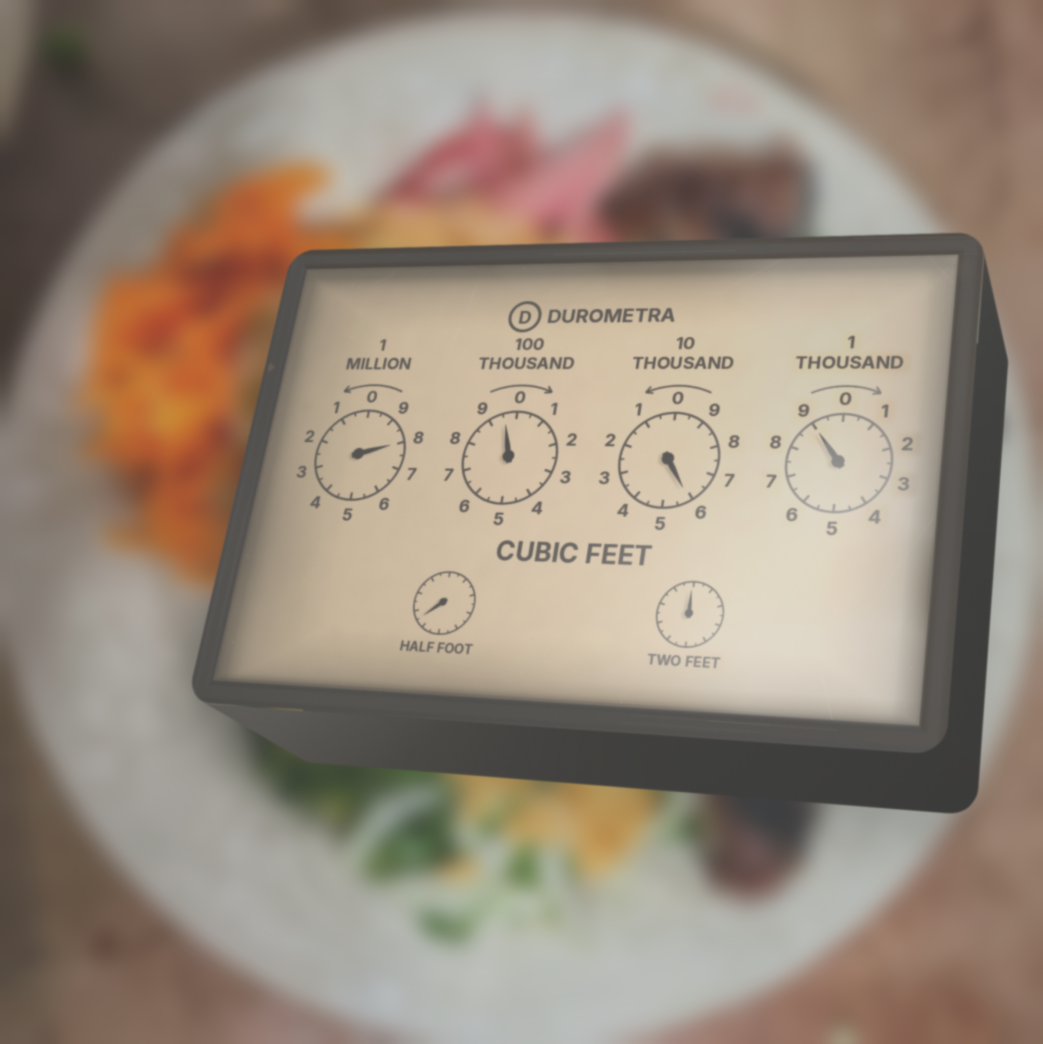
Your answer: **795900** ft³
